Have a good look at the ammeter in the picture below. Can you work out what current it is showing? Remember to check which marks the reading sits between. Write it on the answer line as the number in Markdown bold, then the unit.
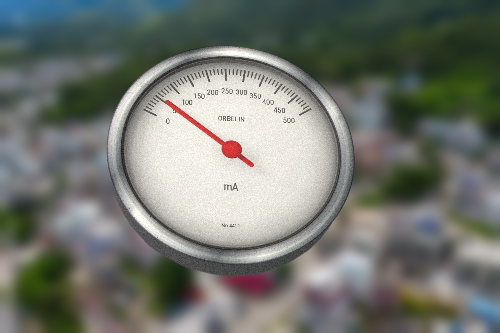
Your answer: **50** mA
